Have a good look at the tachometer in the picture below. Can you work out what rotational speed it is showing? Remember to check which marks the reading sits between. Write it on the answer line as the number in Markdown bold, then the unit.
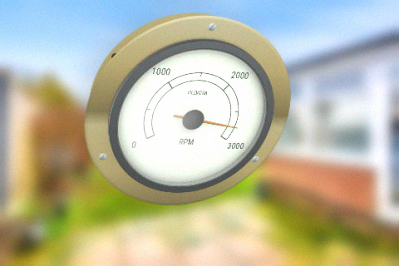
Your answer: **2750** rpm
